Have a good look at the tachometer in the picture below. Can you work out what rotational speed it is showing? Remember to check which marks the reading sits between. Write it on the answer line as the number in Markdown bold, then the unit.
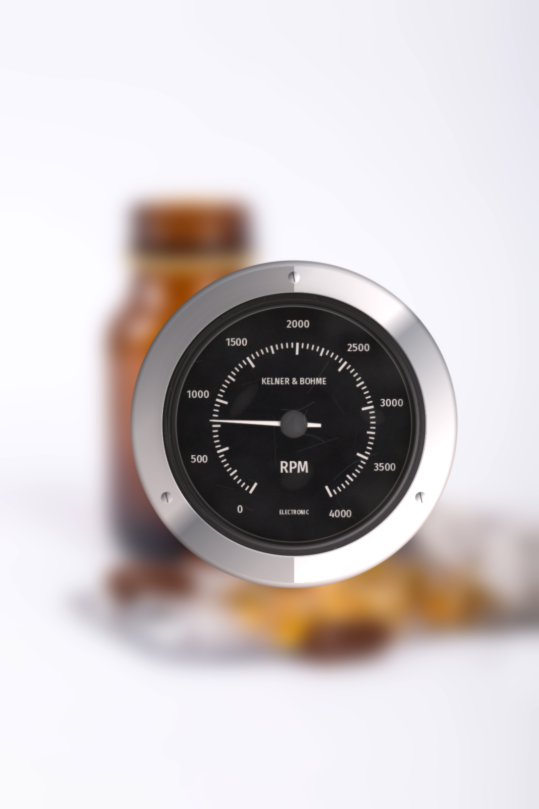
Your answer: **800** rpm
